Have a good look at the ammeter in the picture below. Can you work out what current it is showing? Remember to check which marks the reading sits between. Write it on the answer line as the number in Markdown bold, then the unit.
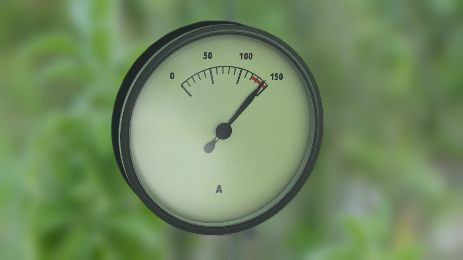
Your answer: **140** A
